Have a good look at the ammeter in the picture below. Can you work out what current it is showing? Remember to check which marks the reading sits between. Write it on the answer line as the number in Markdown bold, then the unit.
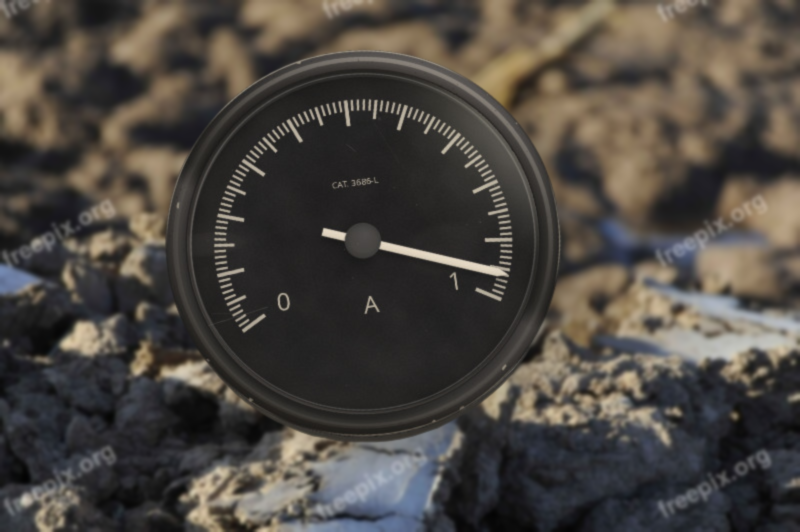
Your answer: **0.96** A
